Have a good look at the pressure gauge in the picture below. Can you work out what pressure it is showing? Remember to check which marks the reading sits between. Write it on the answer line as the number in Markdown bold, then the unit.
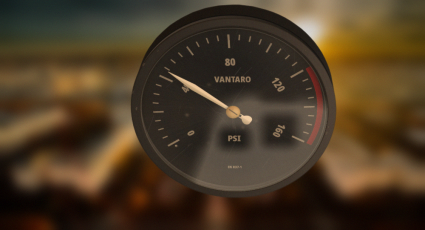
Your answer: **45** psi
